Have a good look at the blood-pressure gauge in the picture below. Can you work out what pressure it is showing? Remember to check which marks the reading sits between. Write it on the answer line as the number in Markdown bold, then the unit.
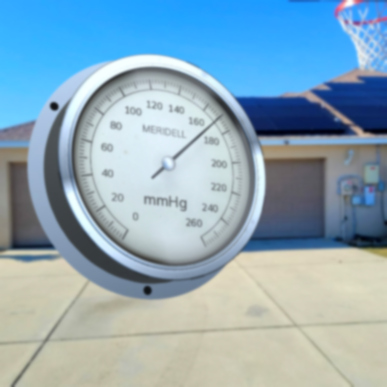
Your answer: **170** mmHg
